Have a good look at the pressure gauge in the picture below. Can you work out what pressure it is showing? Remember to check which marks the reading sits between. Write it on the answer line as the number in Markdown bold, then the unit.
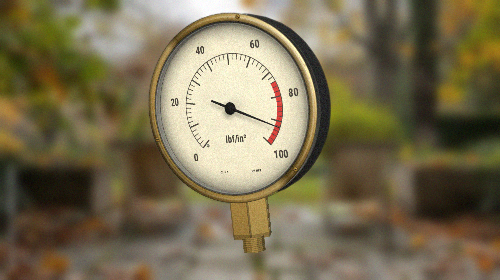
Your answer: **92** psi
